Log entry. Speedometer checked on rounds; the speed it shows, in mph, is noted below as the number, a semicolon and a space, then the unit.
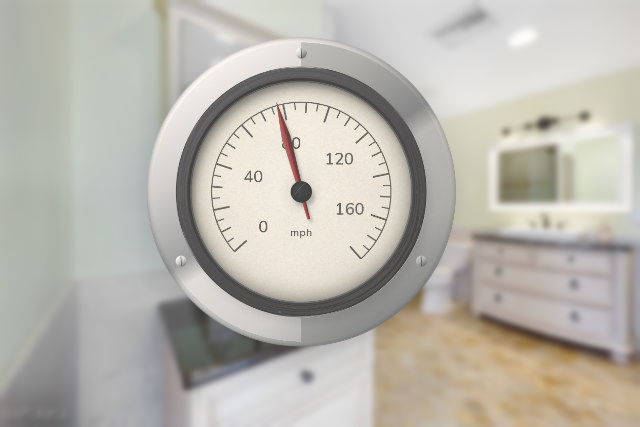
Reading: 77.5; mph
